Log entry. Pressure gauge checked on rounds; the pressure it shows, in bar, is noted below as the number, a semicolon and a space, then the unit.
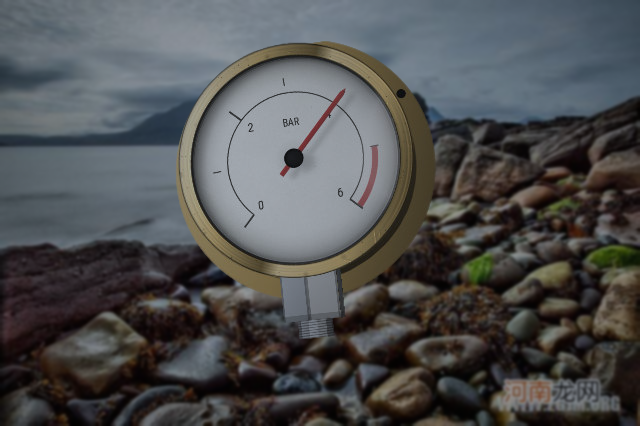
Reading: 4; bar
